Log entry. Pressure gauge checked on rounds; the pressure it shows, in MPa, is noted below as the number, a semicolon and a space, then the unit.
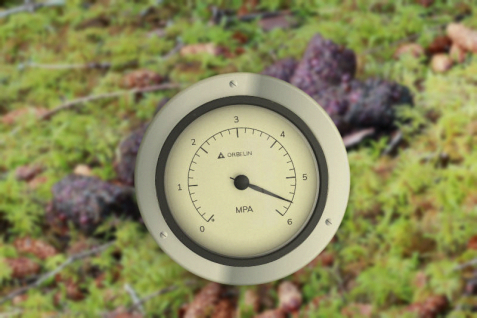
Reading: 5.6; MPa
